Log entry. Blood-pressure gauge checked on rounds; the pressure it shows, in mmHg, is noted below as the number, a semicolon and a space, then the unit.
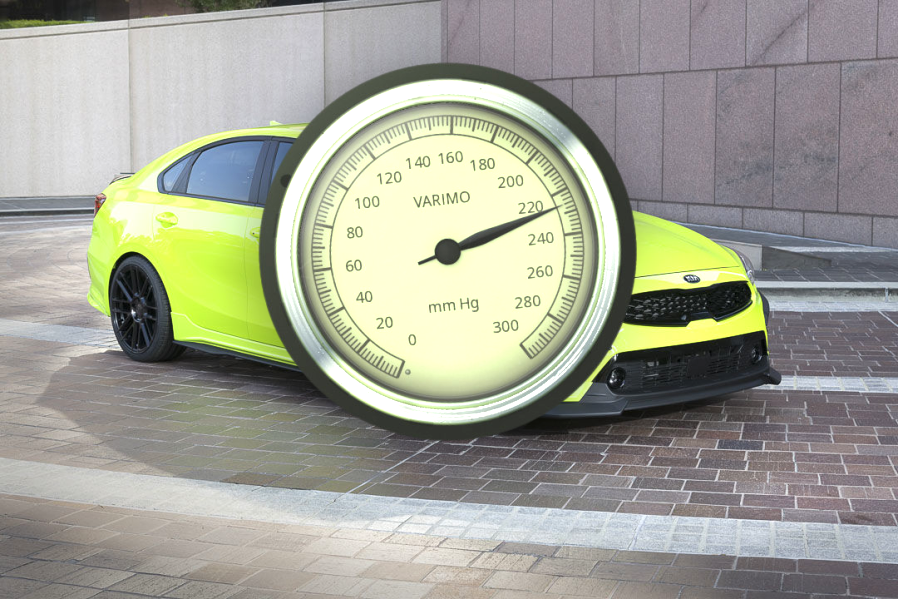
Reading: 226; mmHg
